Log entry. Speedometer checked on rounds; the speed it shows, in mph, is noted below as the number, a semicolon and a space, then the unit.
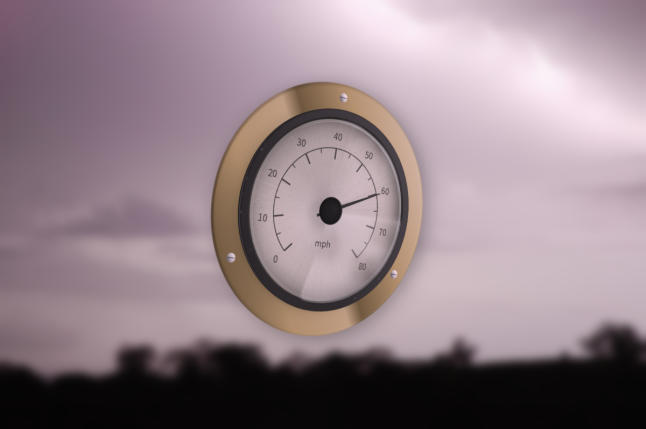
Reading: 60; mph
